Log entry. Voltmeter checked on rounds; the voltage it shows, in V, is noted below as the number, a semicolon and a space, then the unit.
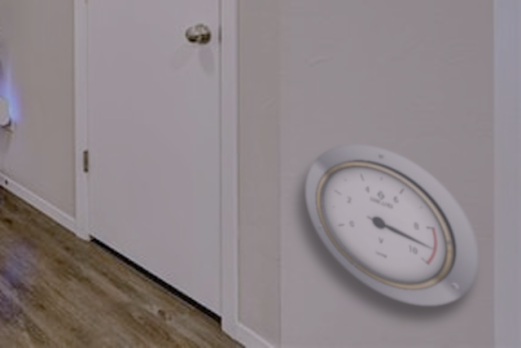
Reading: 9; V
